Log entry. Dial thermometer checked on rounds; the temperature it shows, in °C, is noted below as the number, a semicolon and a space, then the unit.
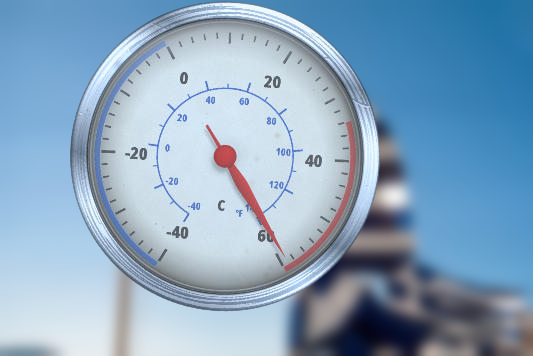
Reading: 59; °C
